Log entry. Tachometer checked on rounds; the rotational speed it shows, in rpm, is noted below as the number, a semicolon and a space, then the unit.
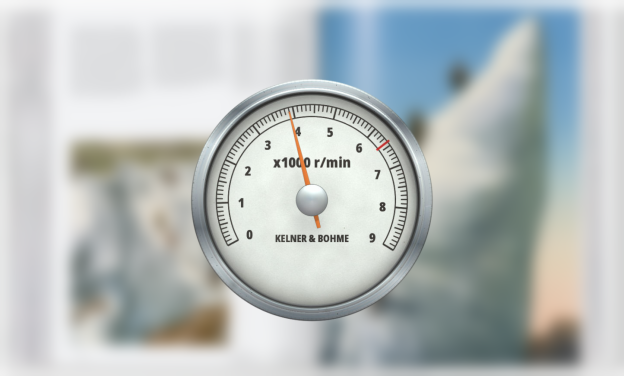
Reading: 3900; rpm
